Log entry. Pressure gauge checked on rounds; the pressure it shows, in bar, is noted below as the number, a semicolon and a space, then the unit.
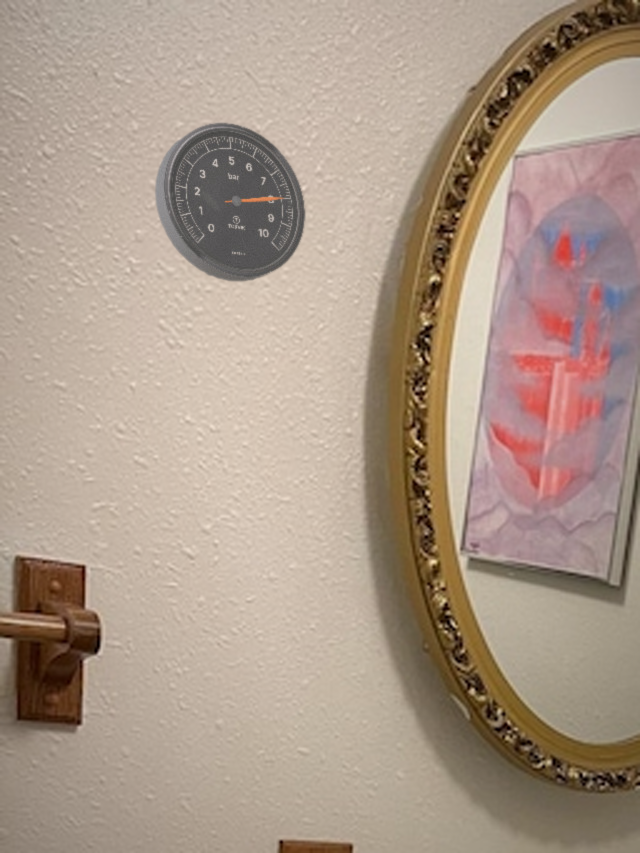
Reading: 8; bar
